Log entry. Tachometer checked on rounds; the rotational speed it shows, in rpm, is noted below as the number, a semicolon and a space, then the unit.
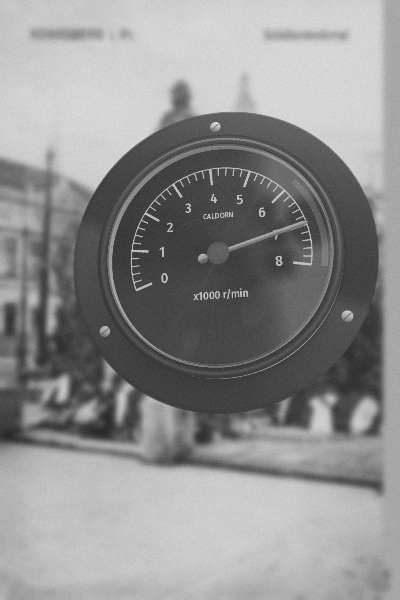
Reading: 7000; rpm
